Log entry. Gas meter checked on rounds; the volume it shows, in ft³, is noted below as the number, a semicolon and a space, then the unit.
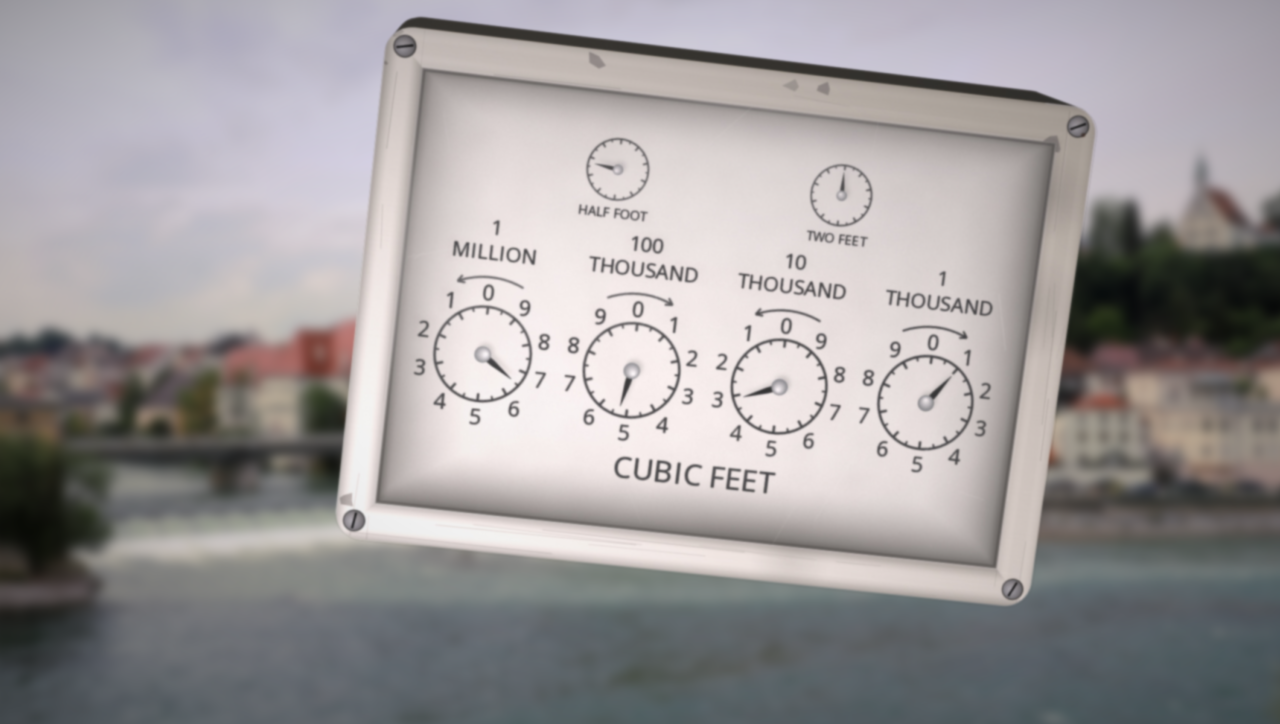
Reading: 653100; ft³
